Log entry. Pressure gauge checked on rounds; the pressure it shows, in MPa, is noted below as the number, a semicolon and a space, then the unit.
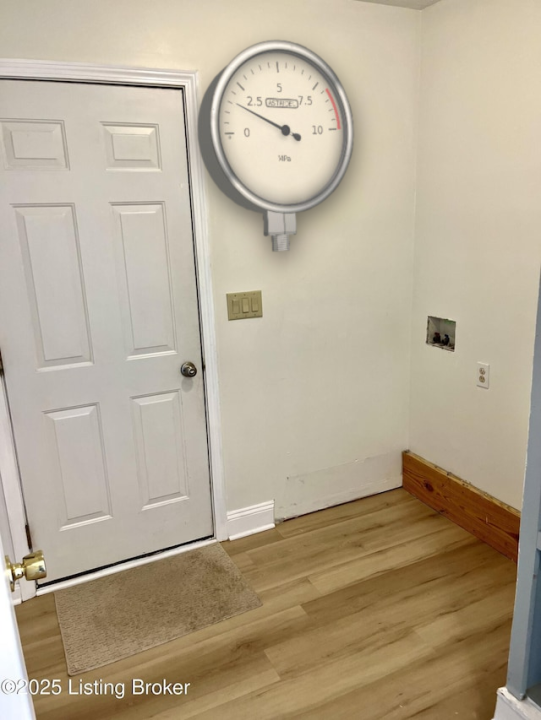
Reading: 1.5; MPa
